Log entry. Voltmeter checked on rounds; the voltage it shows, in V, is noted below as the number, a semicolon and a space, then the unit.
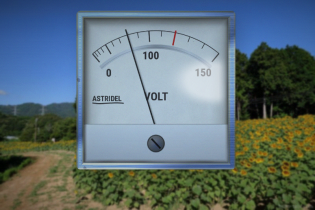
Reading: 80; V
